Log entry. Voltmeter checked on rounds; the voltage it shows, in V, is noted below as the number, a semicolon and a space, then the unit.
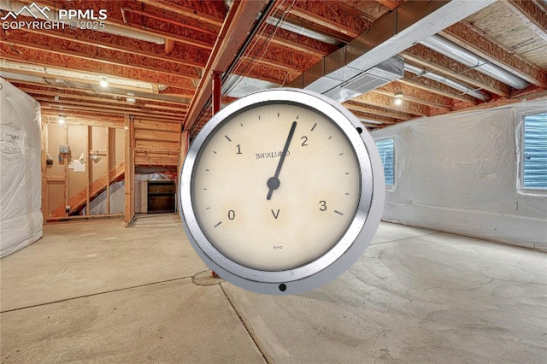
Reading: 1.8; V
